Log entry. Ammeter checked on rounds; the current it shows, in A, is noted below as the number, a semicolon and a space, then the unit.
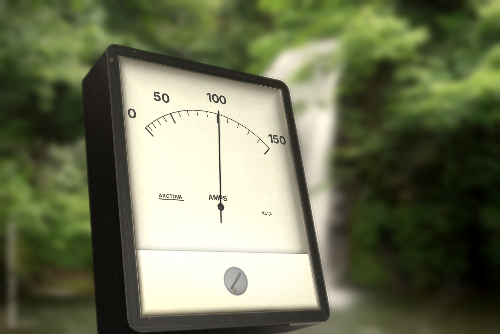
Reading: 100; A
